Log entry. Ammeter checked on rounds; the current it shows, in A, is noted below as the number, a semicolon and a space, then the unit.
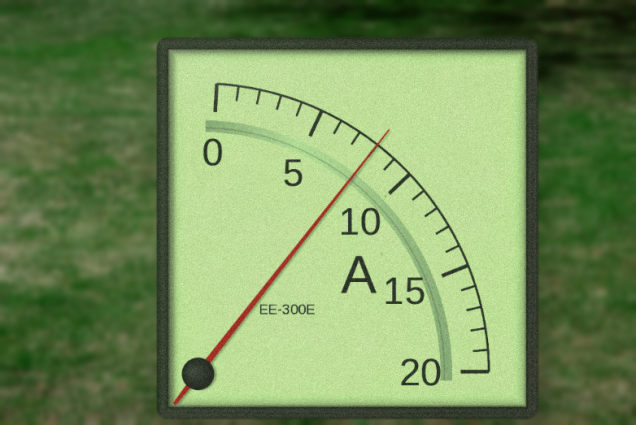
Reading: 8; A
